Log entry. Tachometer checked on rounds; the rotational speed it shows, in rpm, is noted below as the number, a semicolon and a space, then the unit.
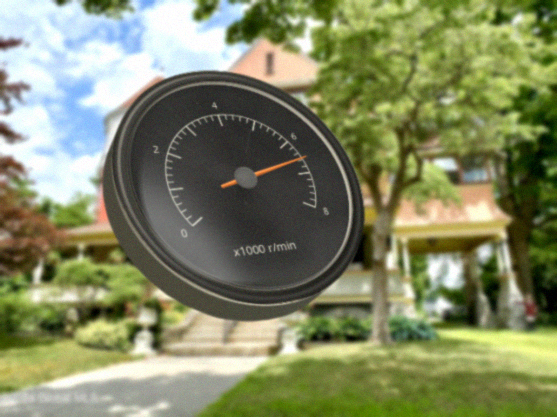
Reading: 6600; rpm
